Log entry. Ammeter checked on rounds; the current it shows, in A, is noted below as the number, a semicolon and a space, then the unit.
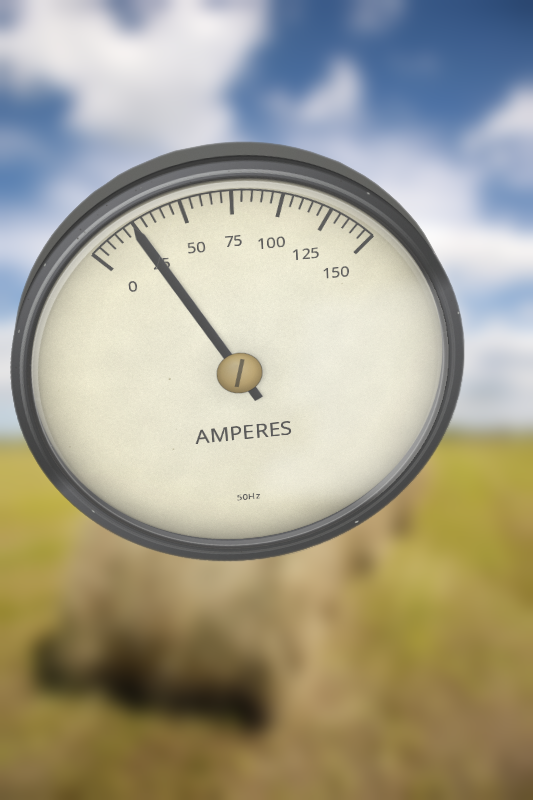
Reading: 25; A
